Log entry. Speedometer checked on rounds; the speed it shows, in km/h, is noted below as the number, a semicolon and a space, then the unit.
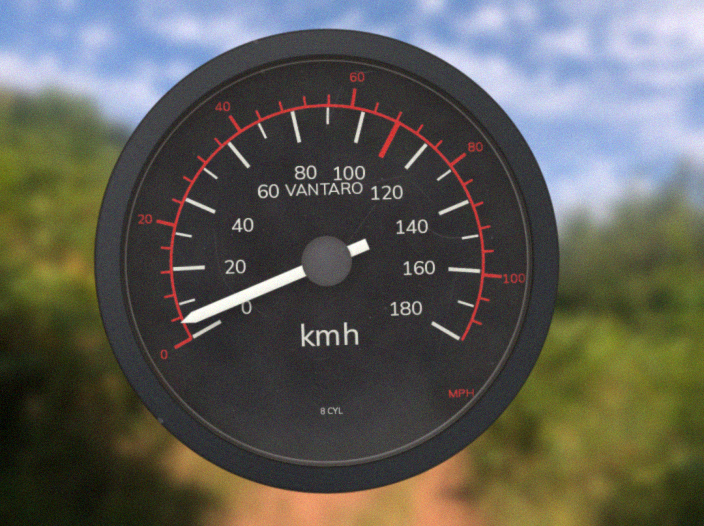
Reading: 5; km/h
